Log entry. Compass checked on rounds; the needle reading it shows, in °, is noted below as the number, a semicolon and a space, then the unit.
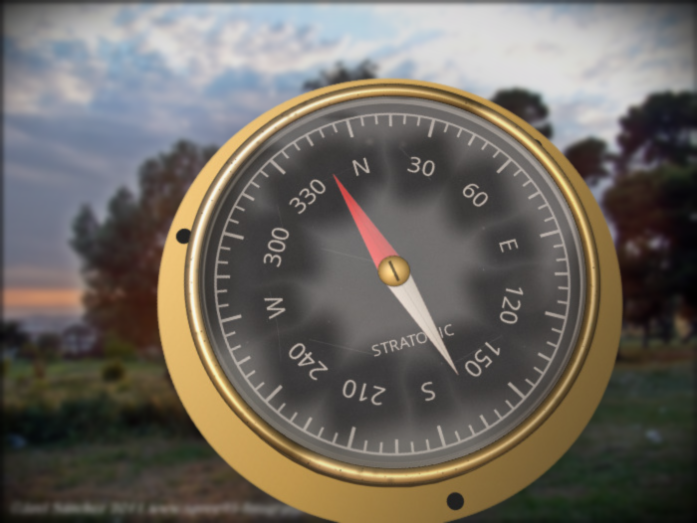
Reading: 345; °
